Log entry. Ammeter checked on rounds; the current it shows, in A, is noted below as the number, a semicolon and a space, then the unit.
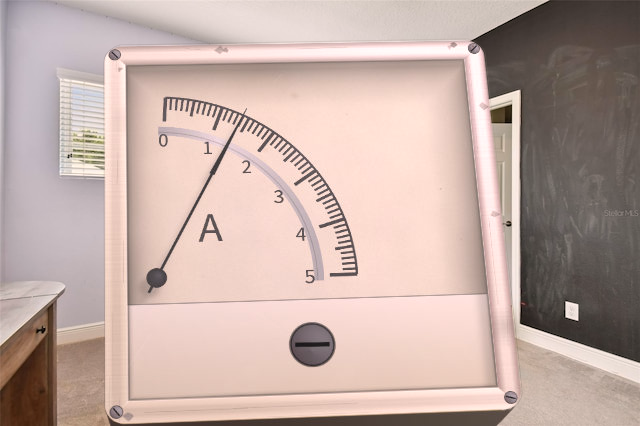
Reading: 1.4; A
